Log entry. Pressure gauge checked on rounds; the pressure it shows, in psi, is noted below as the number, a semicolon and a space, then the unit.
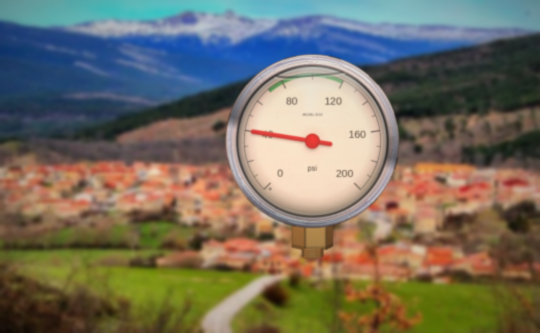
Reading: 40; psi
